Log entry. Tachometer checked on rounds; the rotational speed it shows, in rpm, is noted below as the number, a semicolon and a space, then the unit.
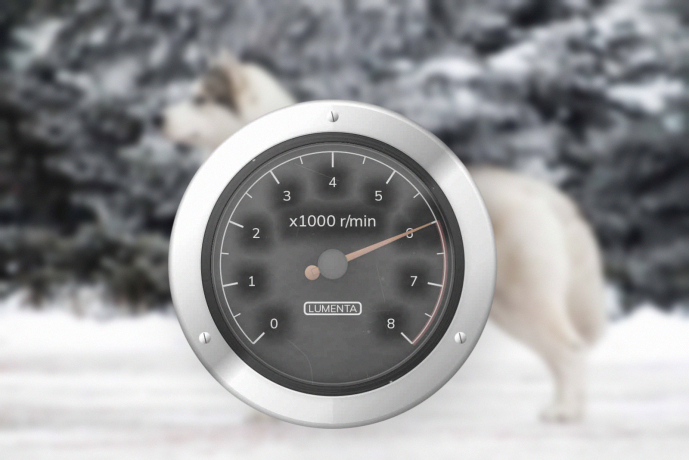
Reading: 6000; rpm
